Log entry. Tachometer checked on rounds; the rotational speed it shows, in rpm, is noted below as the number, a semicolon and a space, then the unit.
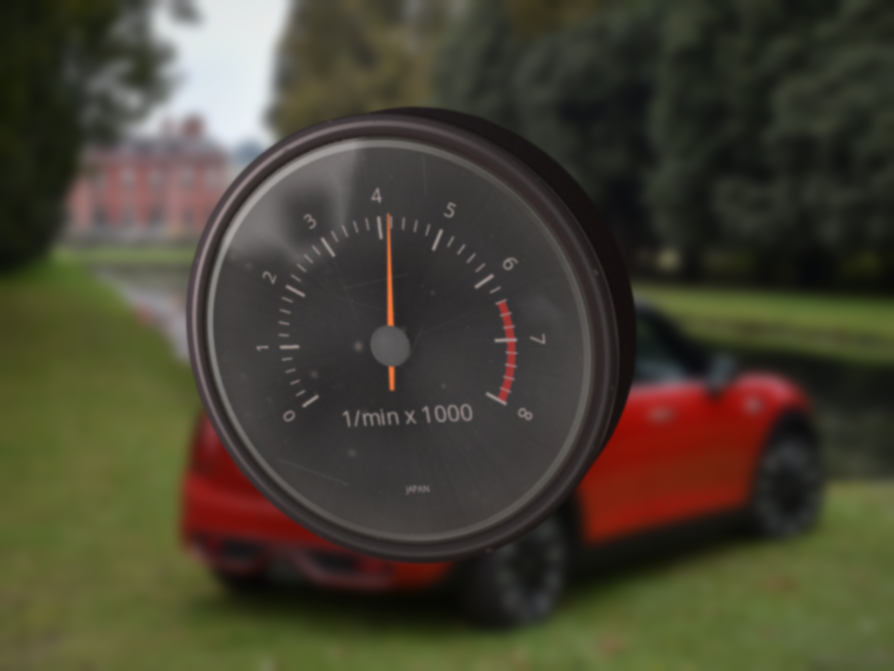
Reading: 4200; rpm
